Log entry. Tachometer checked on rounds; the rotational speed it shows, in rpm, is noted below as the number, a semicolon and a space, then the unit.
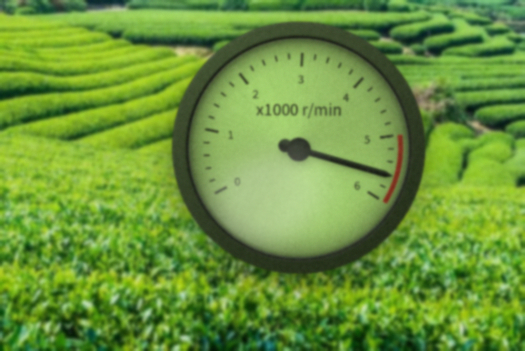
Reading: 5600; rpm
